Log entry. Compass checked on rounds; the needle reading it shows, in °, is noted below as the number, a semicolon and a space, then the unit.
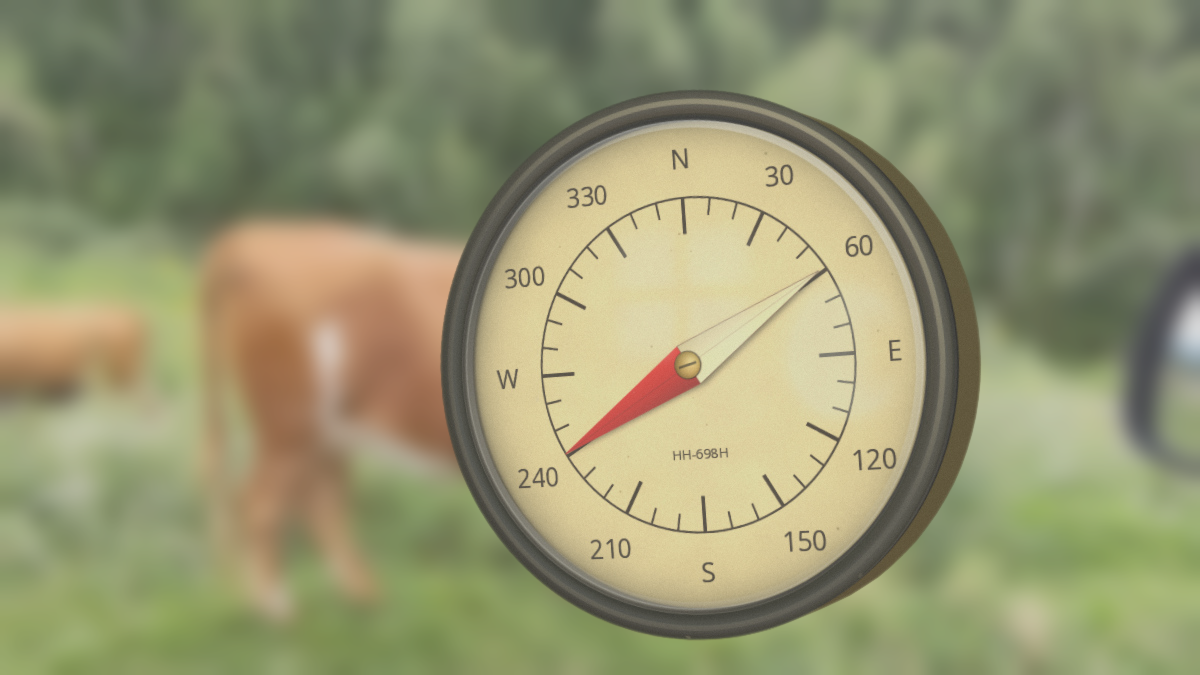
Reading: 240; °
